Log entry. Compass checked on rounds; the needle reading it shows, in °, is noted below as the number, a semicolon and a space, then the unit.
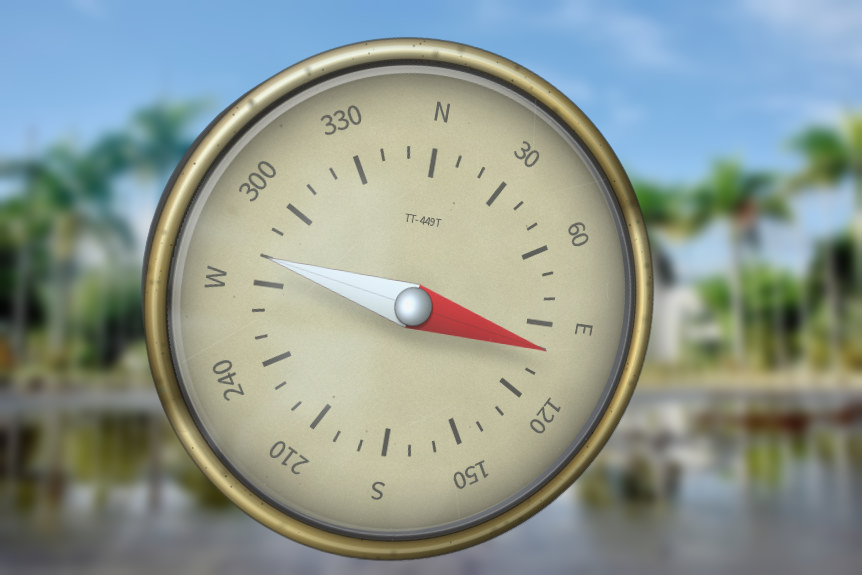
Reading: 100; °
